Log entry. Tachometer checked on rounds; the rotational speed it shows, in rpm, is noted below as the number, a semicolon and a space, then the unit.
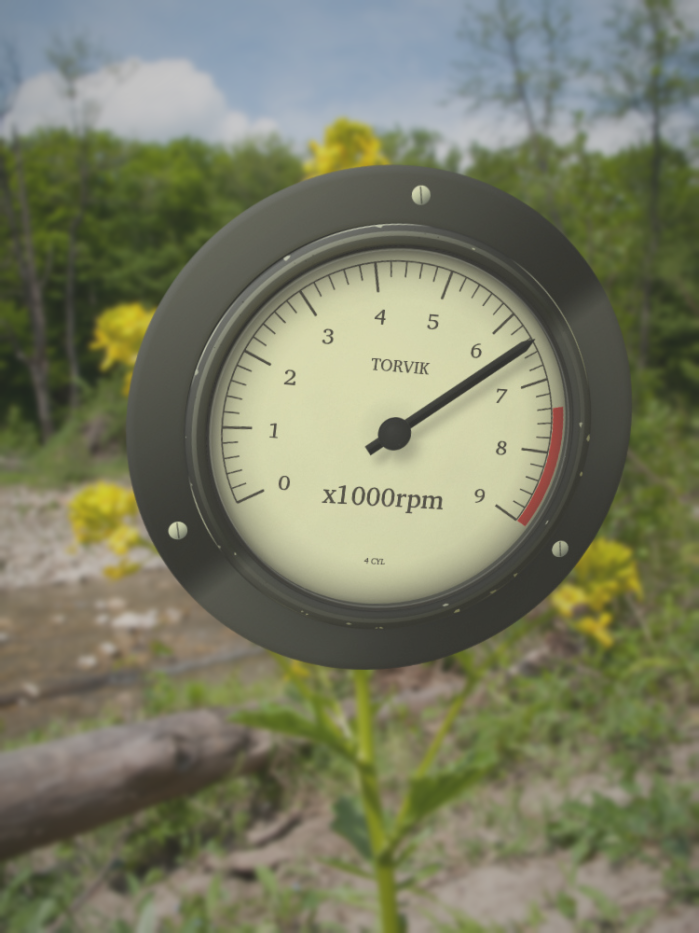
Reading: 6400; rpm
